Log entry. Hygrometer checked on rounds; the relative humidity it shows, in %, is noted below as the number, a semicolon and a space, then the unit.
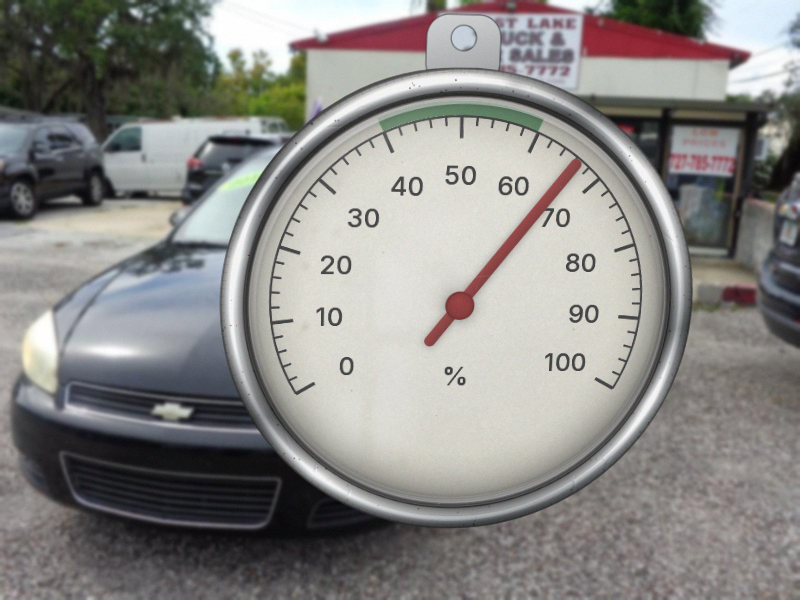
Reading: 66; %
